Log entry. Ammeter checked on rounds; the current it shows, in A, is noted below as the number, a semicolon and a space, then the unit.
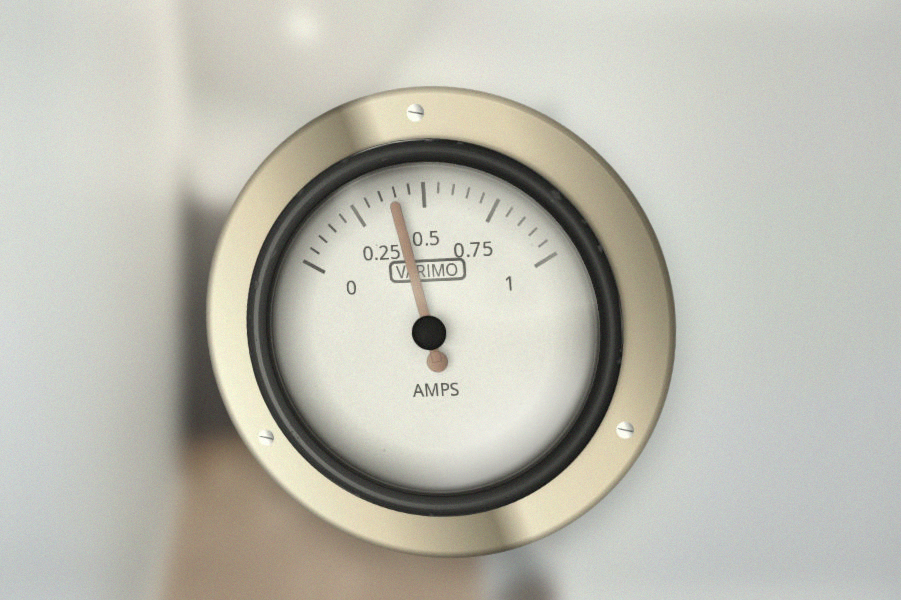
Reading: 0.4; A
